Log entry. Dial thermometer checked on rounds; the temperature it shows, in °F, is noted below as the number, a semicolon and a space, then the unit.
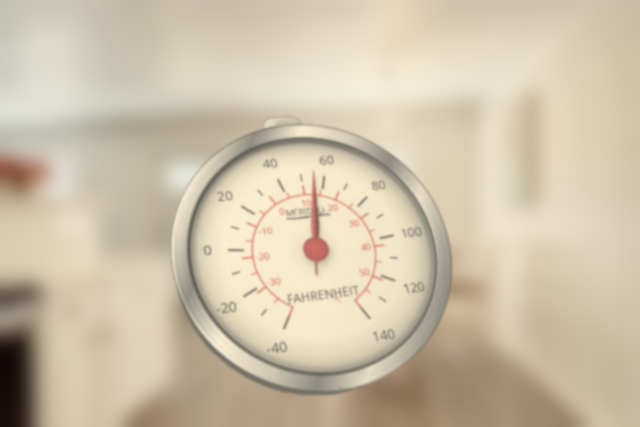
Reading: 55; °F
